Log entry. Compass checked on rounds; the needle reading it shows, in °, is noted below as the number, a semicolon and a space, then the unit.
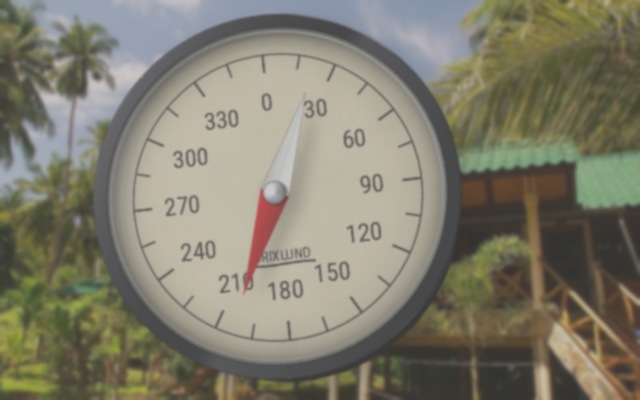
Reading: 202.5; °
